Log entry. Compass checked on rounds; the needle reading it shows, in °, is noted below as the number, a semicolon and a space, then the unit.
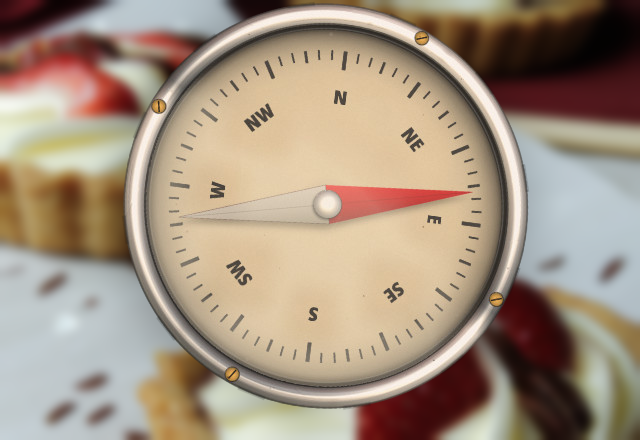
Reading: 77.5; °
